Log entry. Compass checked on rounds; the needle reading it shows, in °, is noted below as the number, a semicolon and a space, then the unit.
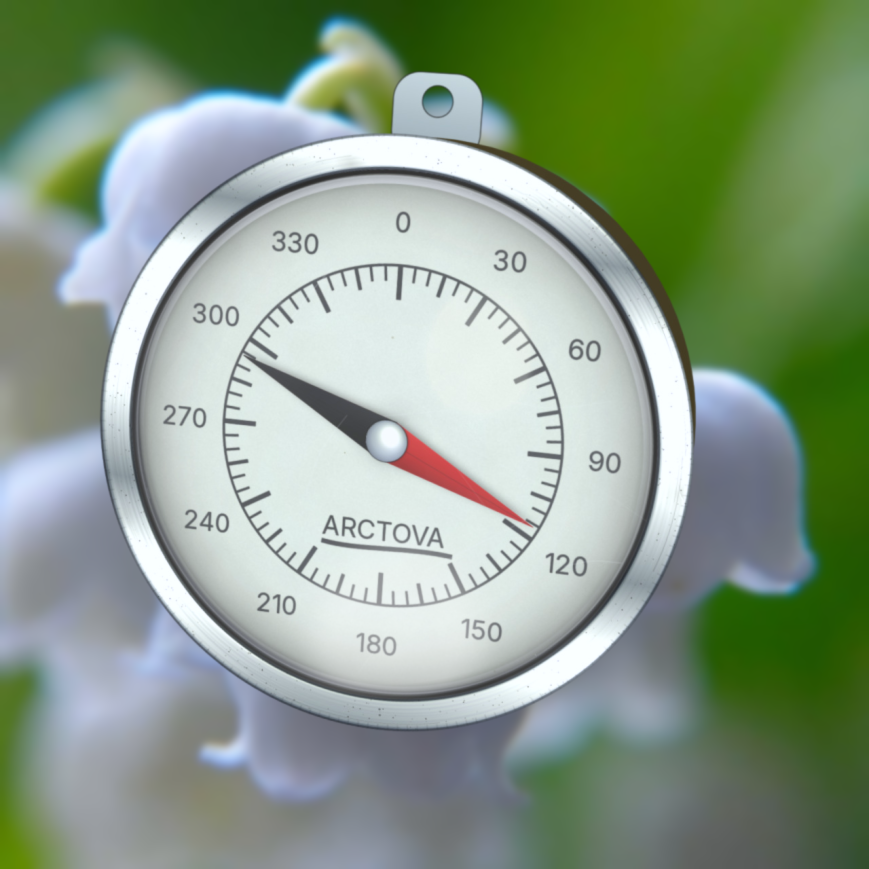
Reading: 115; °
